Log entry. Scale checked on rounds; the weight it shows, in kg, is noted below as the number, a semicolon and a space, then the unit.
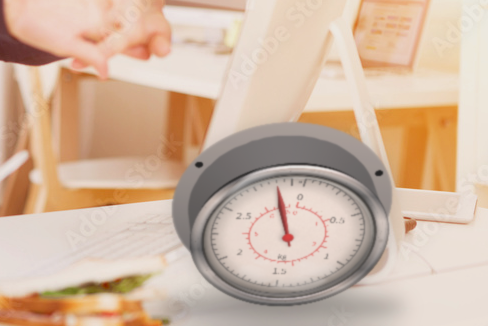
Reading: 2.9; kg
